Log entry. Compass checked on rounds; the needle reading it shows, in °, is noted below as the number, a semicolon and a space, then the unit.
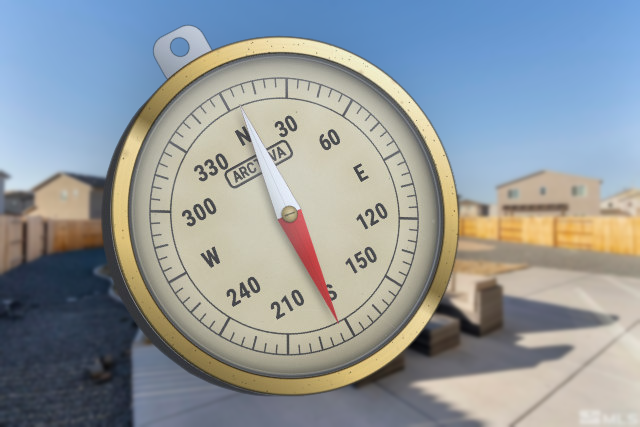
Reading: 185; °
